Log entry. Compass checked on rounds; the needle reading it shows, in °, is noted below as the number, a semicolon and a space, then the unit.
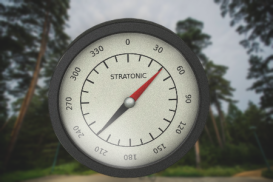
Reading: 45; °
